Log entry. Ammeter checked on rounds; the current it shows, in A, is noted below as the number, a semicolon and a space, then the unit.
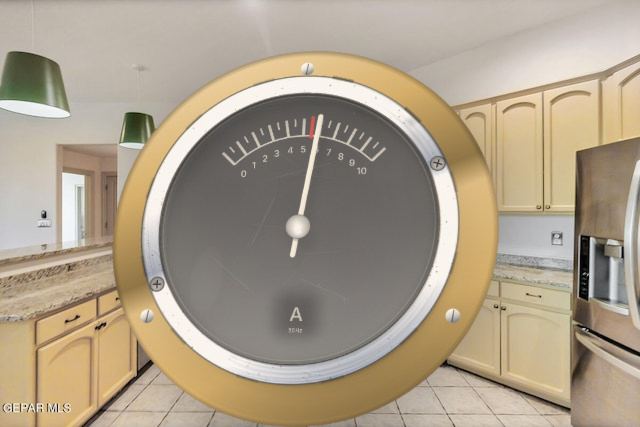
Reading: 6; A
